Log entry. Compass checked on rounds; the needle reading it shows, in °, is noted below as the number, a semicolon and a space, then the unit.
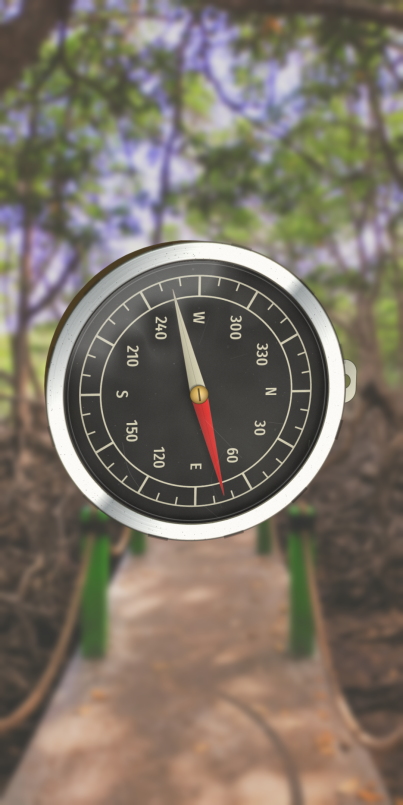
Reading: 75; °
